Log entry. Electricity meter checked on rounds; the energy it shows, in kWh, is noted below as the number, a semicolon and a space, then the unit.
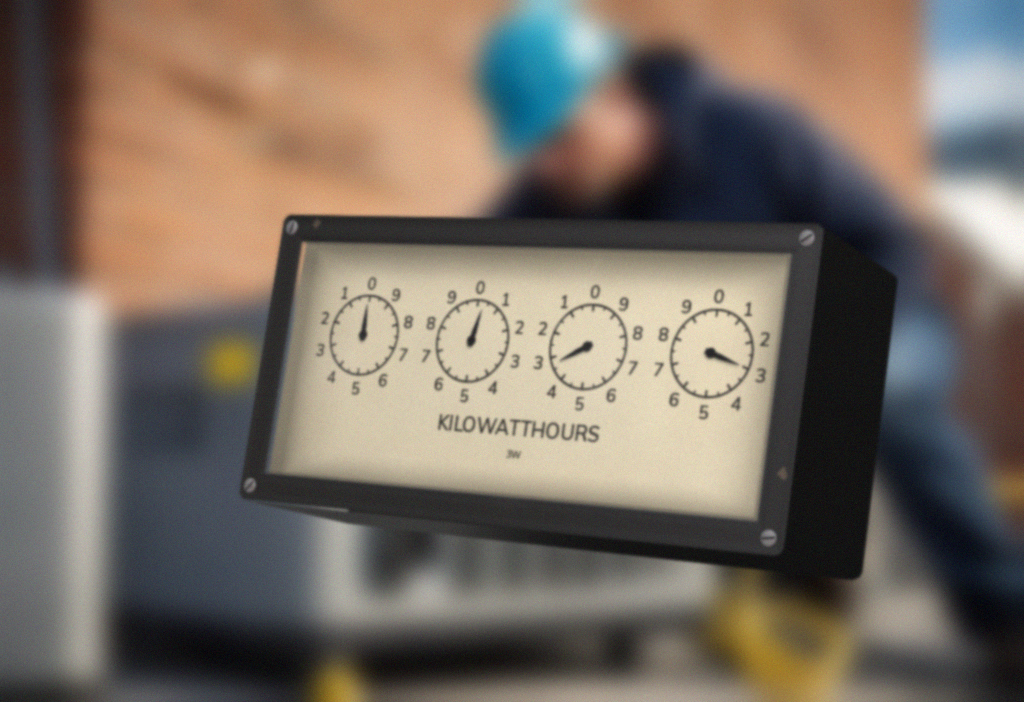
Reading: 33; kWh
